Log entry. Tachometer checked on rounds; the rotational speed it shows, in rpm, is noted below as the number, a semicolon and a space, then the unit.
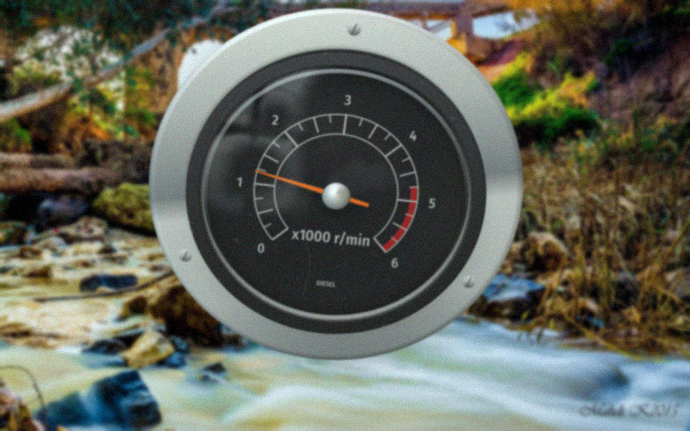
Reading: 1250; rpm
